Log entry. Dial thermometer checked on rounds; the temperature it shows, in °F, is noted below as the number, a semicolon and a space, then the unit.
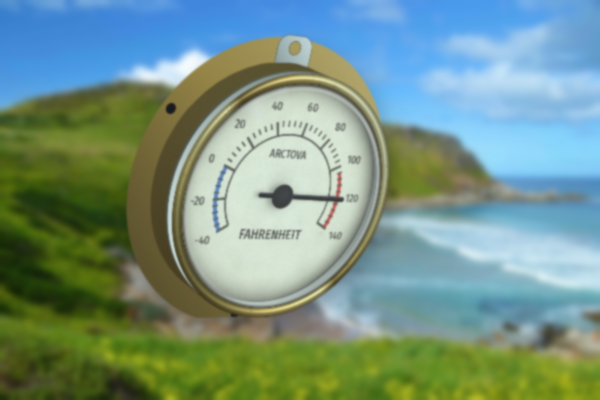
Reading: 120; °F
